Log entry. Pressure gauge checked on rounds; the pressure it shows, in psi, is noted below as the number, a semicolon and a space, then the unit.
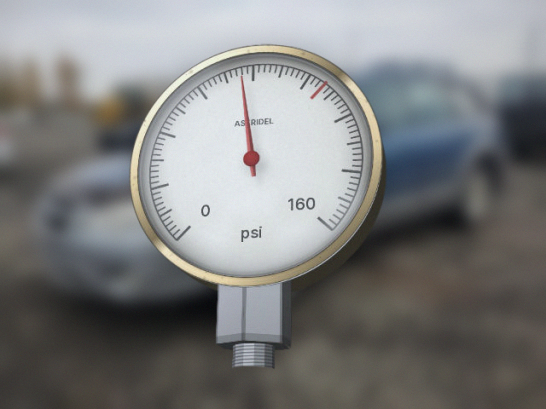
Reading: 76; psi
